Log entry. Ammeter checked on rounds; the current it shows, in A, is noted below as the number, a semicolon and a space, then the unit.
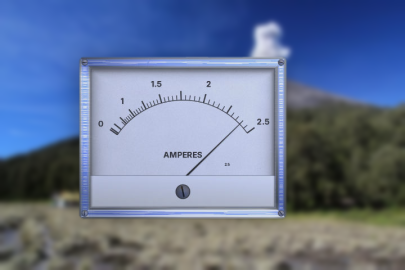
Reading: 2.4; A
